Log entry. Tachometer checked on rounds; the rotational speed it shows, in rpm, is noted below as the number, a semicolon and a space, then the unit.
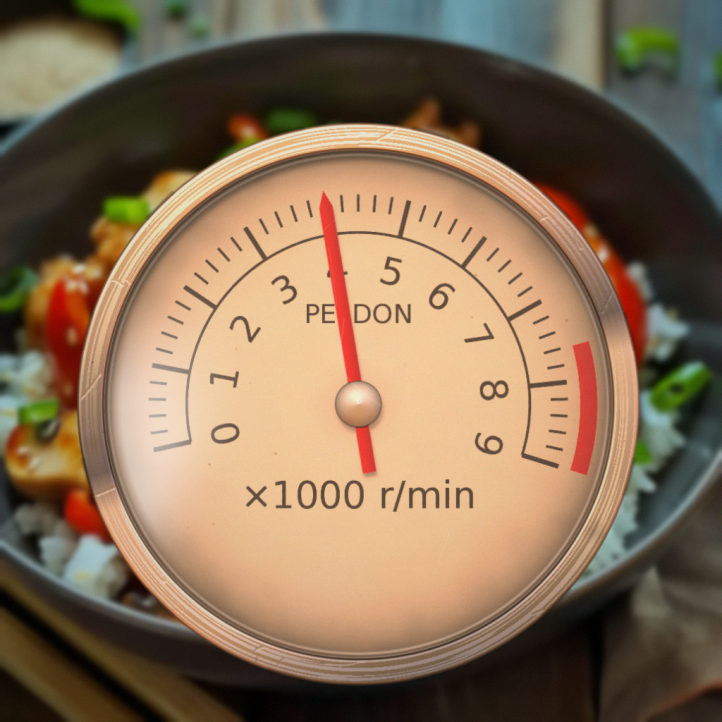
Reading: 4000; rpm
